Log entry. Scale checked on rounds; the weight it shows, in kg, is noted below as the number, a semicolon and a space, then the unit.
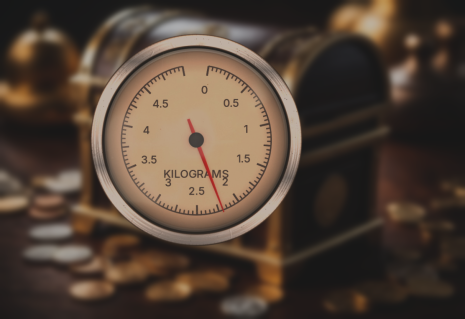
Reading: 2.2; kg
